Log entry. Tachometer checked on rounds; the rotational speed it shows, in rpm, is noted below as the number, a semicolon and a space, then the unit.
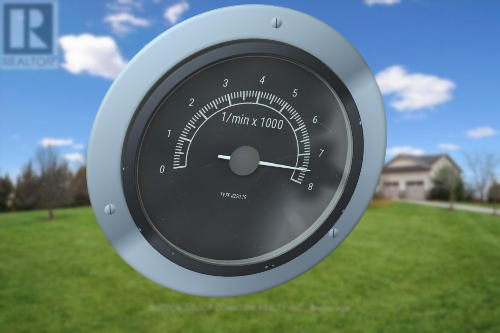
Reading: 7500; rpm
